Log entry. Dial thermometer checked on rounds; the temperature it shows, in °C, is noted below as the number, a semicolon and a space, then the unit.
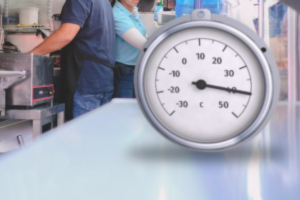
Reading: 40; °C
